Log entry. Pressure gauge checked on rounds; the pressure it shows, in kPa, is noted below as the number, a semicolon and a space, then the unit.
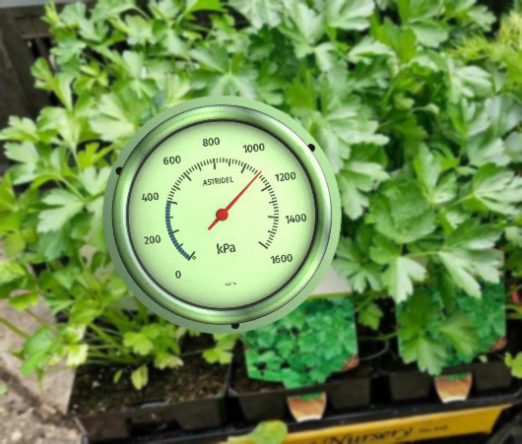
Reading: 1100; kPa
